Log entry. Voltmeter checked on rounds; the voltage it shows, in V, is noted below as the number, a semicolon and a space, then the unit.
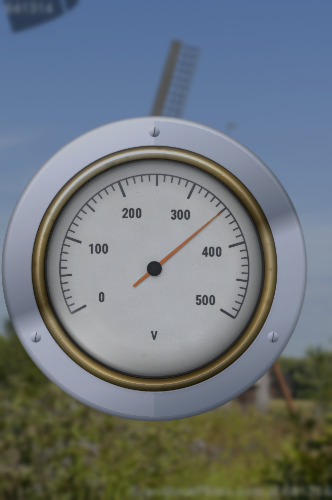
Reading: 350; V
